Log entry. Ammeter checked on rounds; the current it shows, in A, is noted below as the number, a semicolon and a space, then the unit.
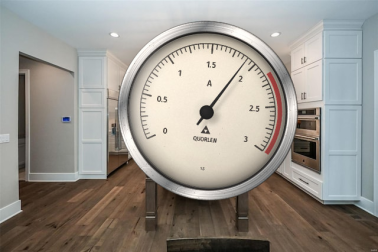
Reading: 1.9; A
